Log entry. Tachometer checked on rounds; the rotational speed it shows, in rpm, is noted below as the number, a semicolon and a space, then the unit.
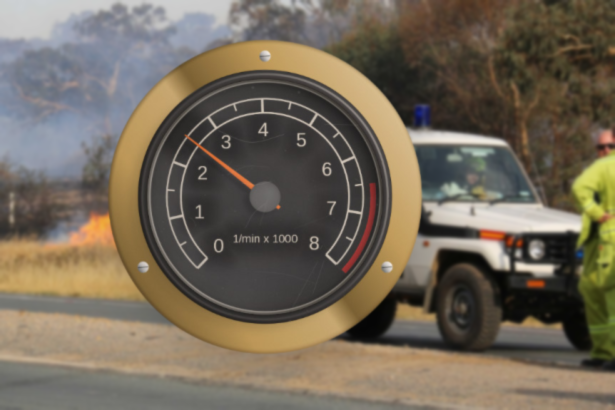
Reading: 2500; rpm
